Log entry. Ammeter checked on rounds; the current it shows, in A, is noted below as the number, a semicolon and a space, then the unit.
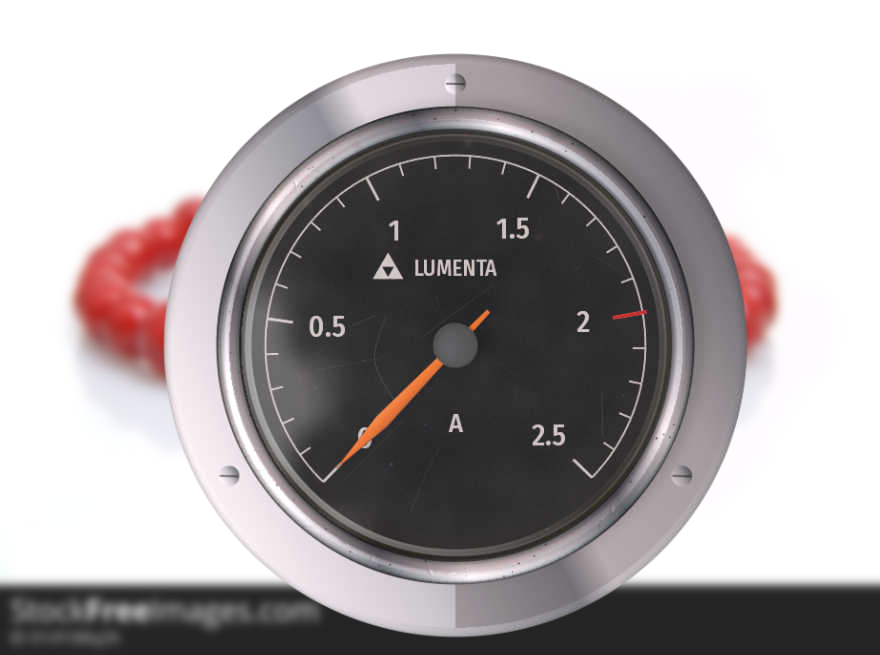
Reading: 0; A
